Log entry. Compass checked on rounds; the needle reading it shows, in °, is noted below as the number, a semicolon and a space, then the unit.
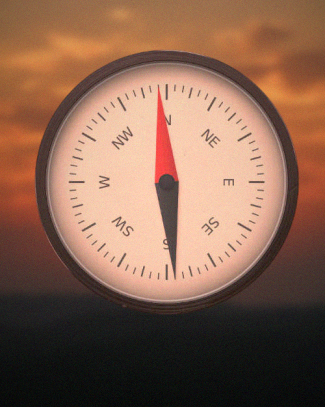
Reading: 355; °
